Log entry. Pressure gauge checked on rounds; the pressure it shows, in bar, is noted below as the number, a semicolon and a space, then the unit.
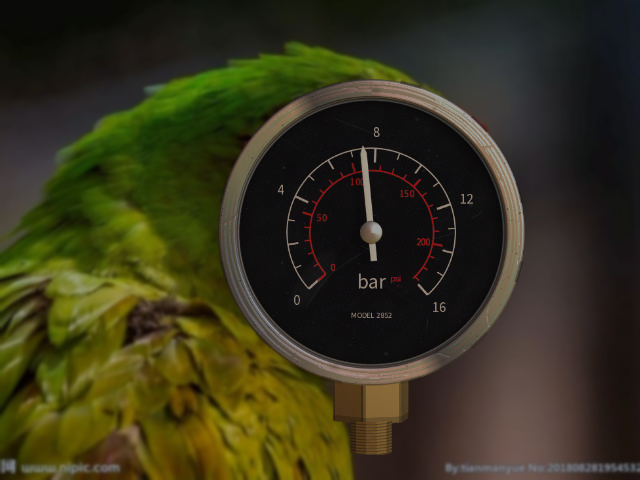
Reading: 7.5; bar
